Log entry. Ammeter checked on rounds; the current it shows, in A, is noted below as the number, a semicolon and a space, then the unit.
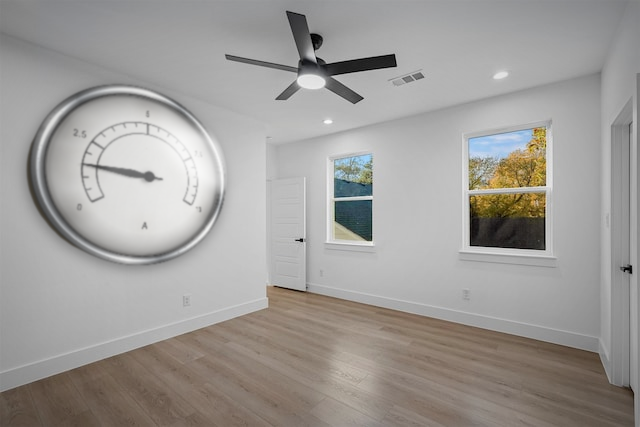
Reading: 1.5; A
